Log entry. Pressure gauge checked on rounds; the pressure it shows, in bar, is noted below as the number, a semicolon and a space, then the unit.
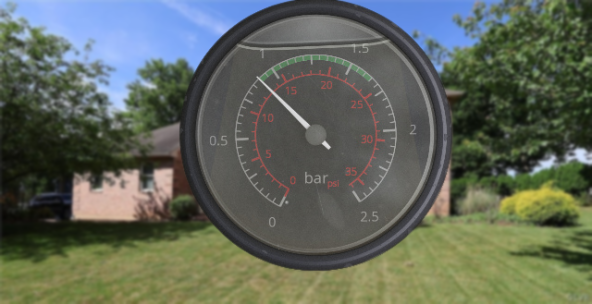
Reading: 0.9; bar
